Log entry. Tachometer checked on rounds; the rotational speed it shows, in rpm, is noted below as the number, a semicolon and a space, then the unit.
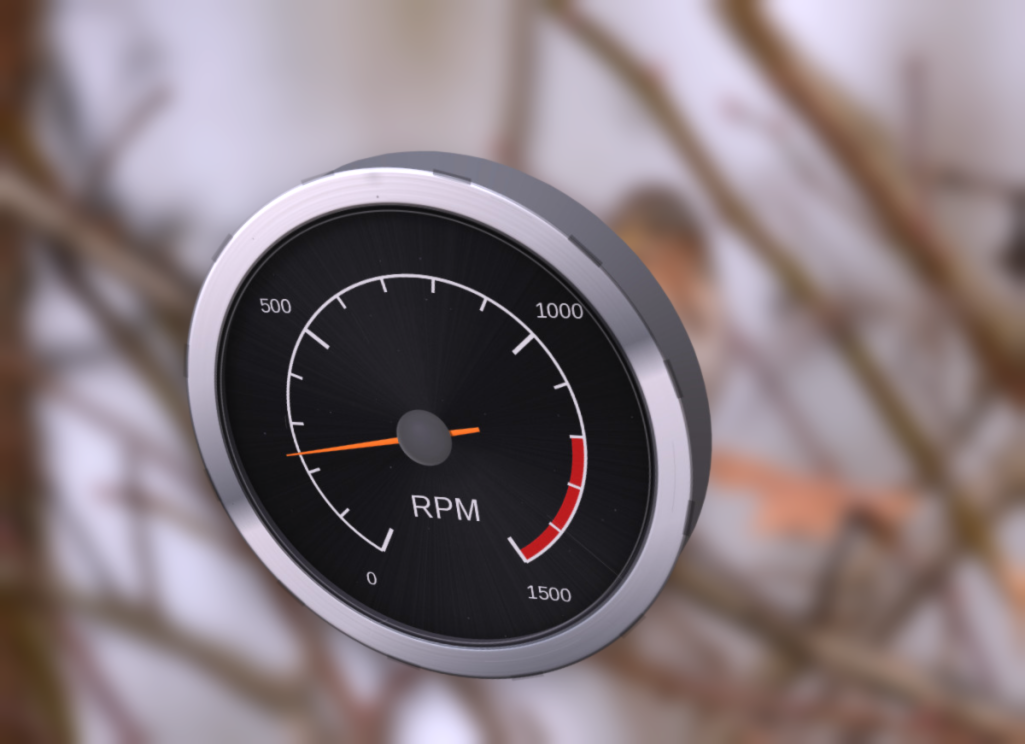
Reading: 250; rpm
